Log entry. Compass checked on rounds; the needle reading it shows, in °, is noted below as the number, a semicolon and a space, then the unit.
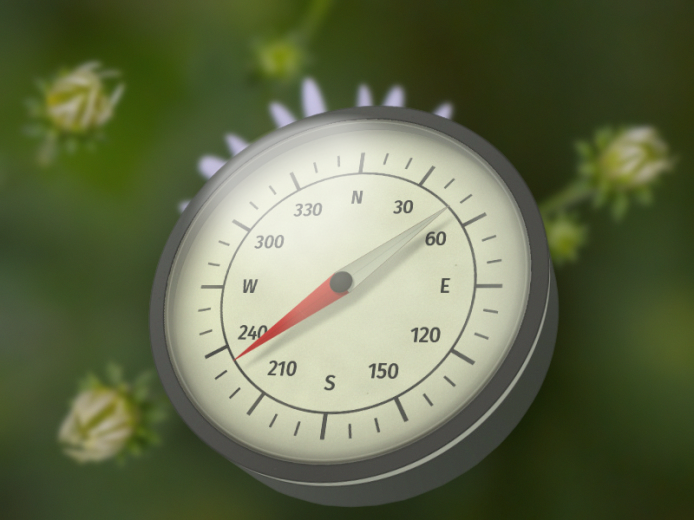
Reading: 230; °
